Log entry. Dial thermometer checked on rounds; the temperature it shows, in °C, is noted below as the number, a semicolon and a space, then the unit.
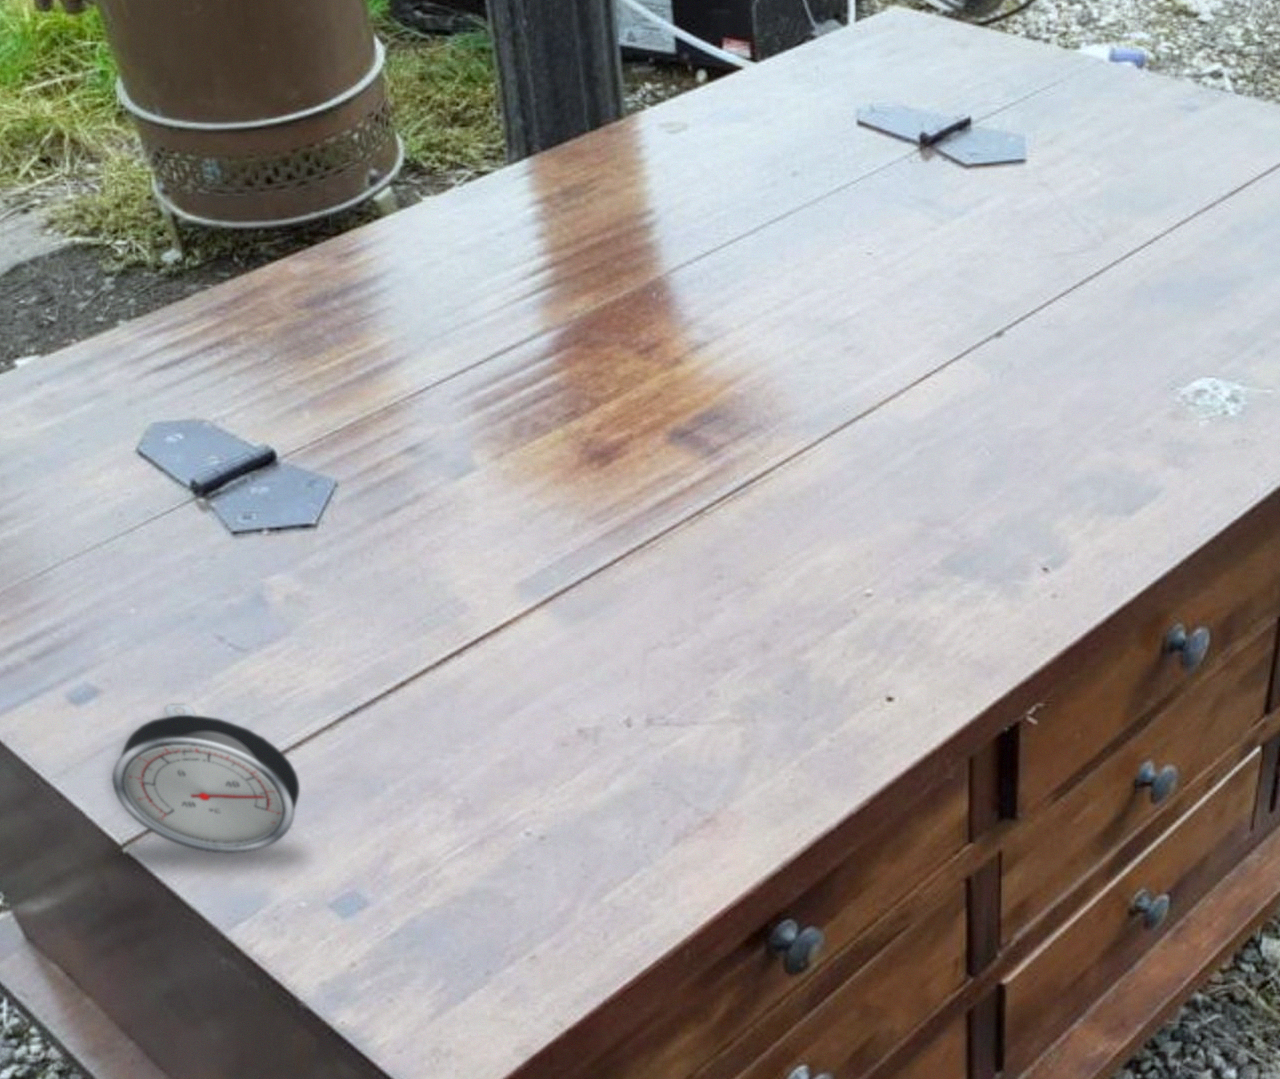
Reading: 50; °C
